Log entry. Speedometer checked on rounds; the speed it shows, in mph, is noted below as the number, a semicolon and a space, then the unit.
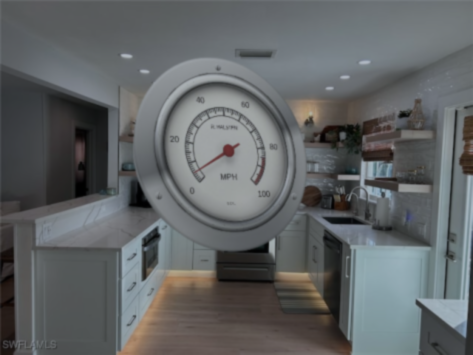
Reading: 5; mph
